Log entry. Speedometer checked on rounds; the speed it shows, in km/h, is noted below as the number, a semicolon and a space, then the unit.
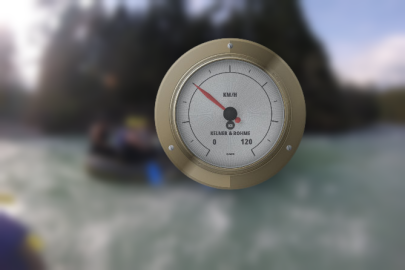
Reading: 40; km/h
